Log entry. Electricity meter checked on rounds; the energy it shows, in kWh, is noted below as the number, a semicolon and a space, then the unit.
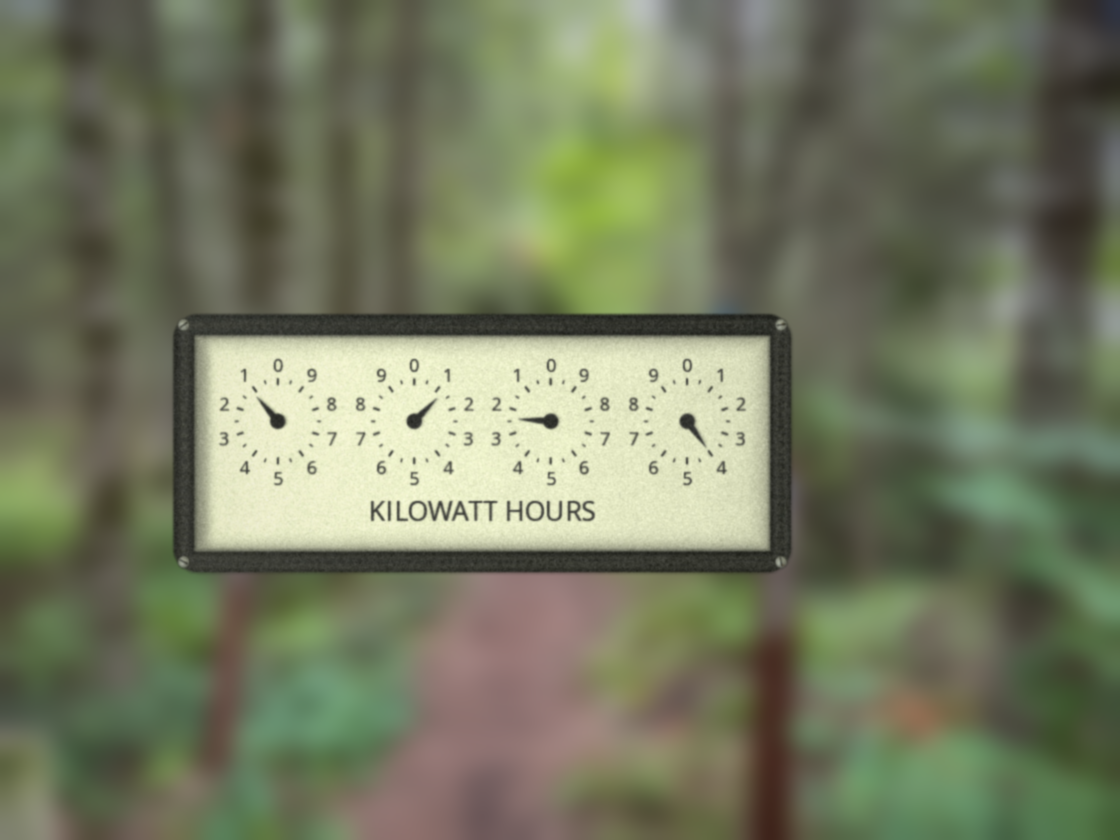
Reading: 1124; kWh
